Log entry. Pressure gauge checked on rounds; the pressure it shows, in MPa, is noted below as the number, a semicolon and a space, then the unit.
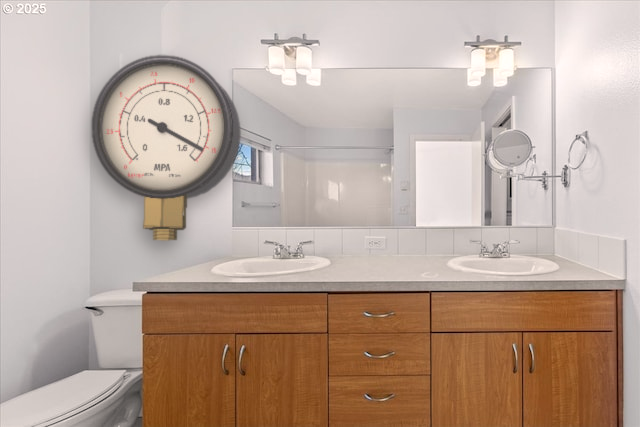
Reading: 1.5; MPa
